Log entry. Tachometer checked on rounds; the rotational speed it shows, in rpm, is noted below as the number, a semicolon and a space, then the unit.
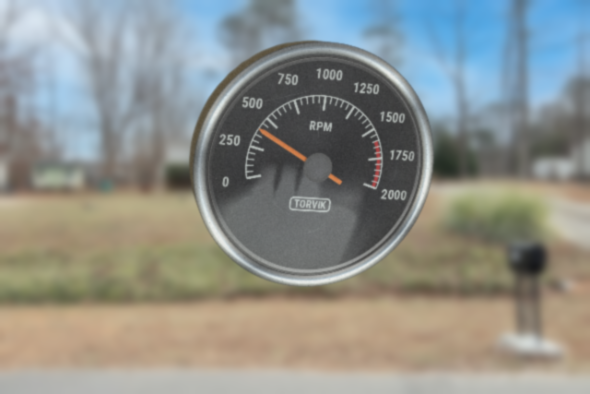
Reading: 400; rpm
